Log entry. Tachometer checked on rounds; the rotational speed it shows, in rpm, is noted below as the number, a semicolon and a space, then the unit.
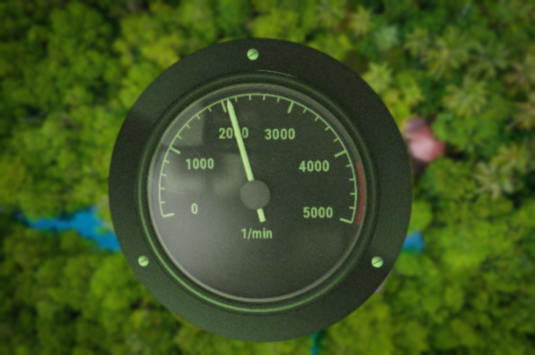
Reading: 2100; rpm
